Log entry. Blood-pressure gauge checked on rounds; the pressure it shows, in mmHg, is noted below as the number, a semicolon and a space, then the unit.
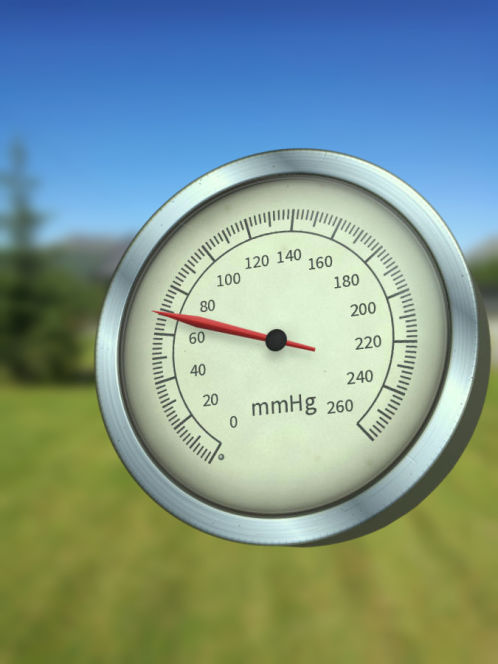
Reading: 68; mmHg
